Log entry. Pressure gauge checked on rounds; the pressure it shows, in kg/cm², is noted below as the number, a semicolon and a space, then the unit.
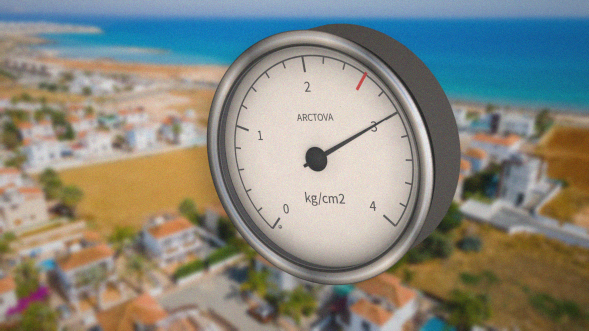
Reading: 3; kg/cm²
